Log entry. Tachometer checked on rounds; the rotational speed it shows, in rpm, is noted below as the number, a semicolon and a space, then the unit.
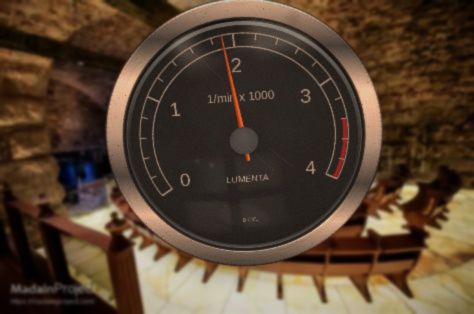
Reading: 1900; rpm
